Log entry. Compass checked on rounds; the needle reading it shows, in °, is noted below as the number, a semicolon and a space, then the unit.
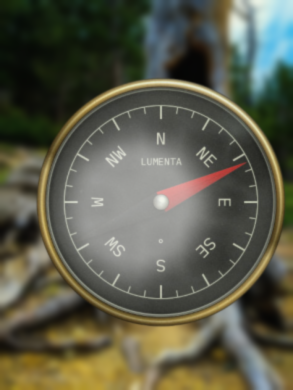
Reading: 65; °
